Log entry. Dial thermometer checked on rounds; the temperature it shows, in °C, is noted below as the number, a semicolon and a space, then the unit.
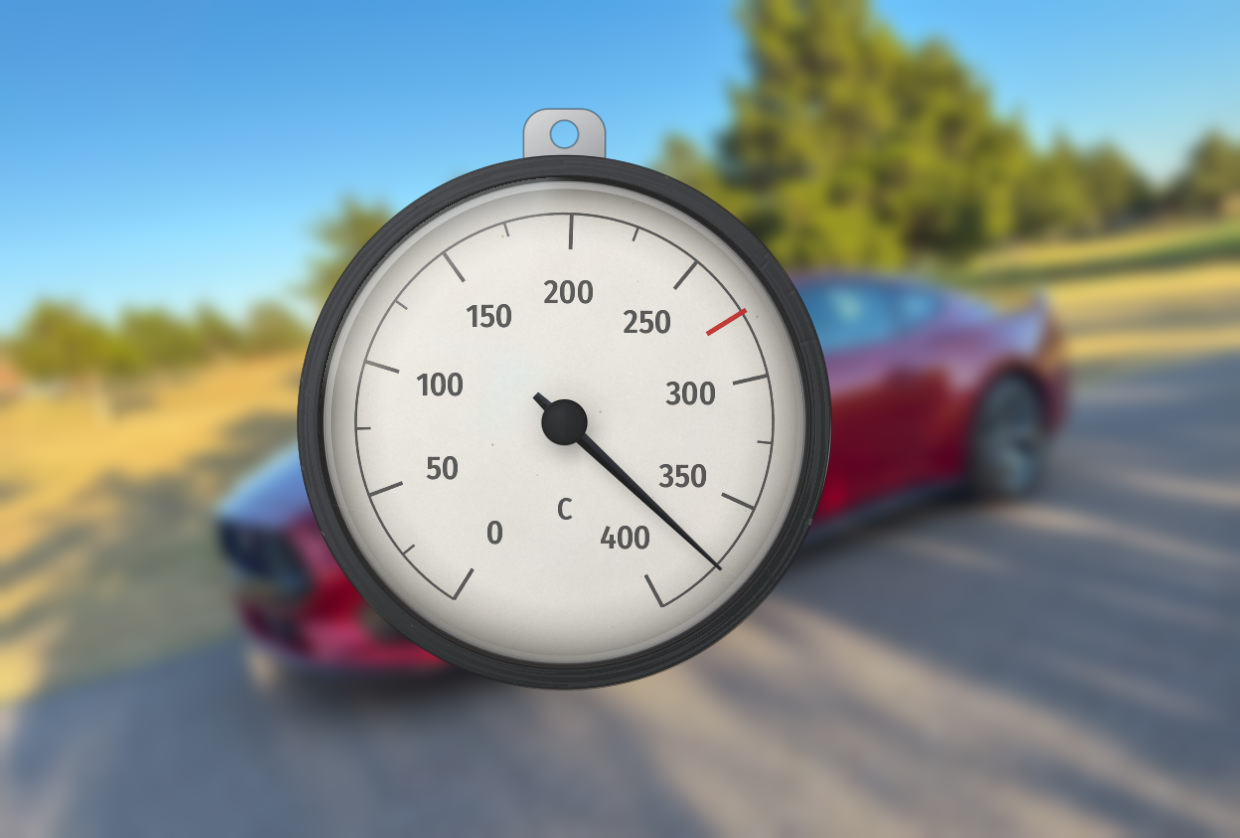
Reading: 375; °C
